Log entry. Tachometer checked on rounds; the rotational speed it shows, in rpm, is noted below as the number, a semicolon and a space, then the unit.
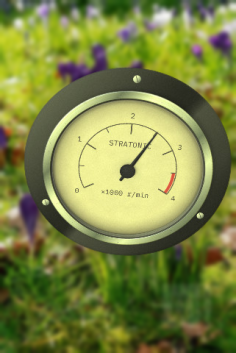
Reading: 2500; rpm
